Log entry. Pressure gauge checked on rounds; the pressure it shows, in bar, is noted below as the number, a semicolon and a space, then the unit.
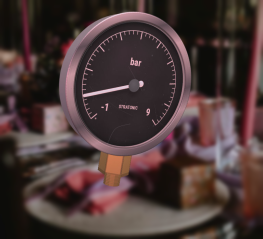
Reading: 0; bar
